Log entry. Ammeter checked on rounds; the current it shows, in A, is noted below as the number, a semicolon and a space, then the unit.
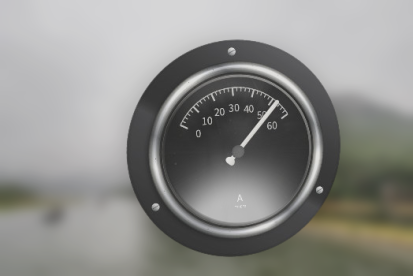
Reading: 52; A
